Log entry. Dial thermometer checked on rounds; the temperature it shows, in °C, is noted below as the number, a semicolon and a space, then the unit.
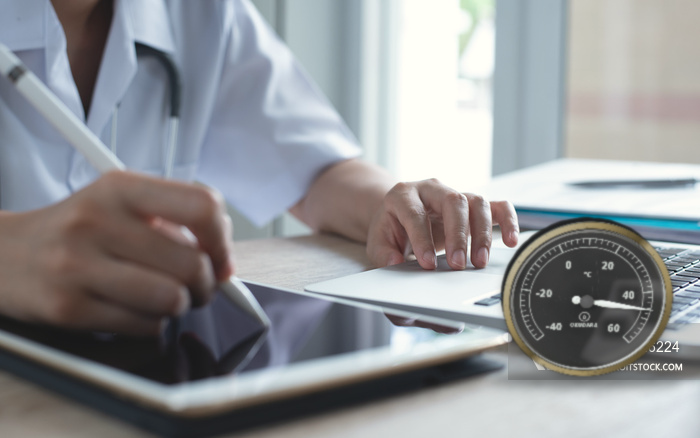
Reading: 46; °C
